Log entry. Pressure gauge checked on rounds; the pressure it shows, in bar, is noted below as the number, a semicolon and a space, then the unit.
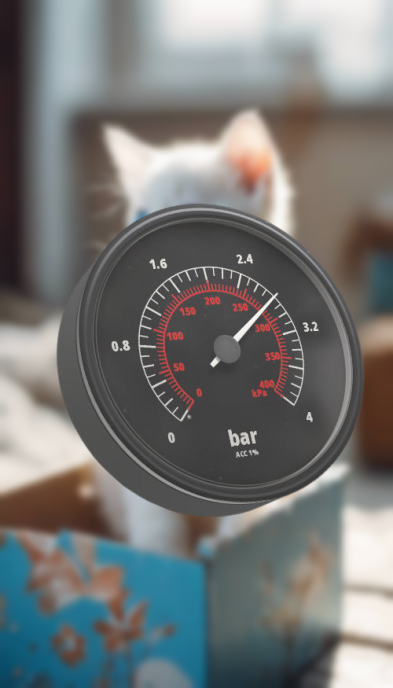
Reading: 2.8; bar
